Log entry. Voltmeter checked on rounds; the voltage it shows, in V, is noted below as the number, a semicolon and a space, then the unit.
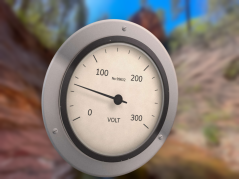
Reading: 50; V
